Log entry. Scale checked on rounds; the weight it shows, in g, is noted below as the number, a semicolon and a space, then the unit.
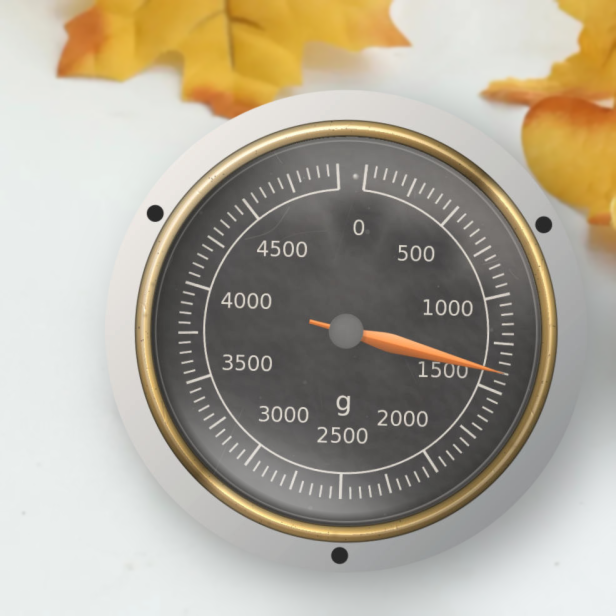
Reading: 1400; g
